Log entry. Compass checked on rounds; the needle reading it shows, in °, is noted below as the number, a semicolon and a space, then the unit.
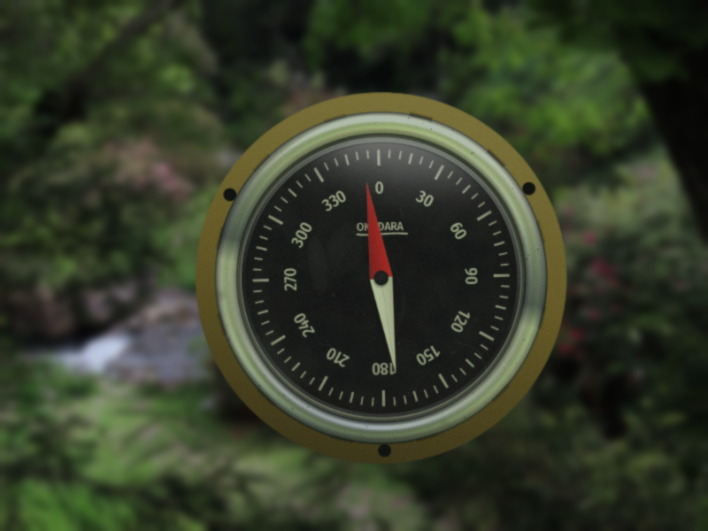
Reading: 352.5; °
